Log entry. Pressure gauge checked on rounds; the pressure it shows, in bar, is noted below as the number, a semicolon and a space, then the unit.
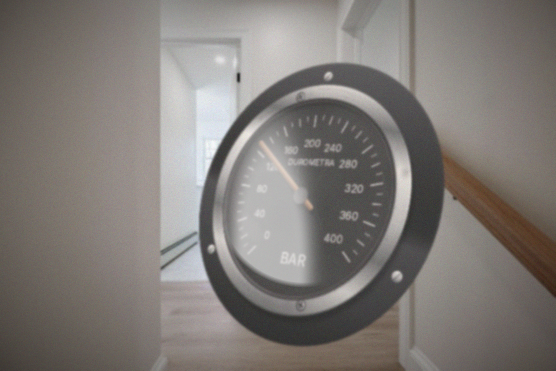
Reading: 130; bar
